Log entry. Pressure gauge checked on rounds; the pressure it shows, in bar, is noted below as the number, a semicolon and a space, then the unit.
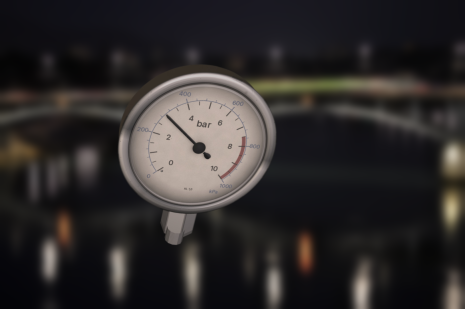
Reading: 3; bar
